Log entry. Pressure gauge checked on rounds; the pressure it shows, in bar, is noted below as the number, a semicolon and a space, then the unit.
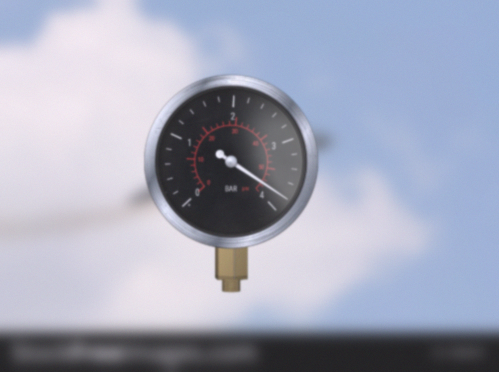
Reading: 3.8; bar
